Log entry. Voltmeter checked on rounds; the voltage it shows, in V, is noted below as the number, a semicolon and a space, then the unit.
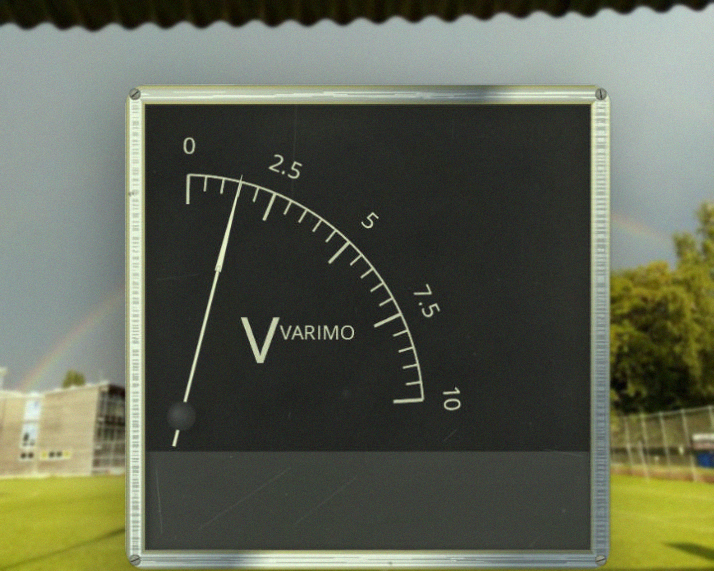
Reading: 1.5; V
